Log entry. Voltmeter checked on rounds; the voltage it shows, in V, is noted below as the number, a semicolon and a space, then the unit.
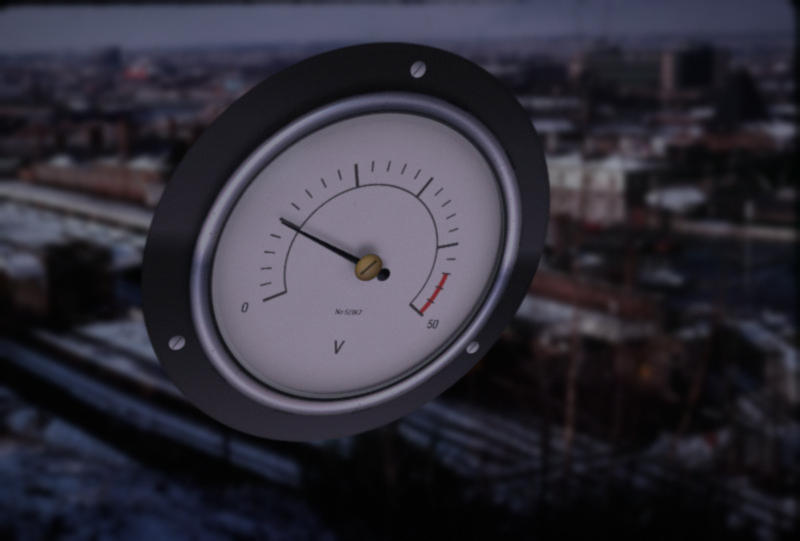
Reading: 10; V
